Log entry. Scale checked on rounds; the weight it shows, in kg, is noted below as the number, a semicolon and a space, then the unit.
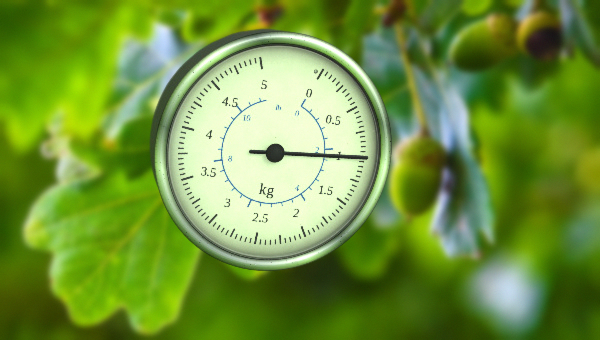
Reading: 1; kg
